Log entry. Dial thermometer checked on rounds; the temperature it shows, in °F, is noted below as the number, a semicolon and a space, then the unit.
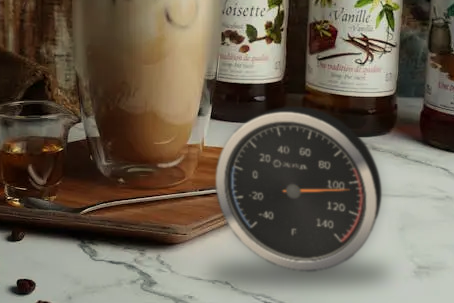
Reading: 104; °F
